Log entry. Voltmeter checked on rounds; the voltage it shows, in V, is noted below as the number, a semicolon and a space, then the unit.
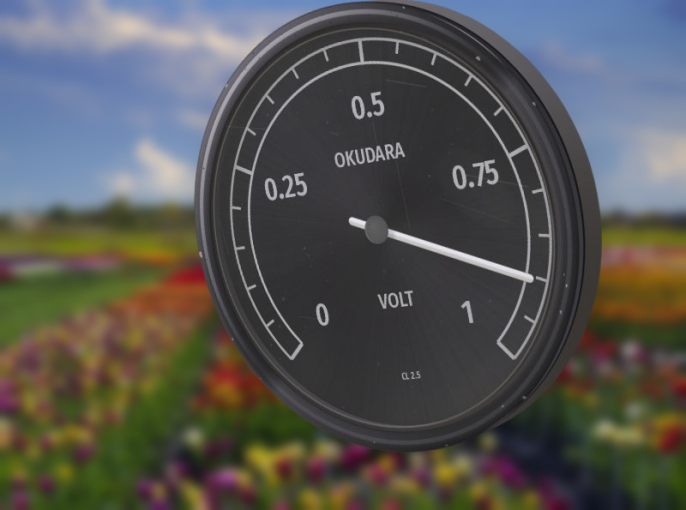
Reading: 0.9; V
